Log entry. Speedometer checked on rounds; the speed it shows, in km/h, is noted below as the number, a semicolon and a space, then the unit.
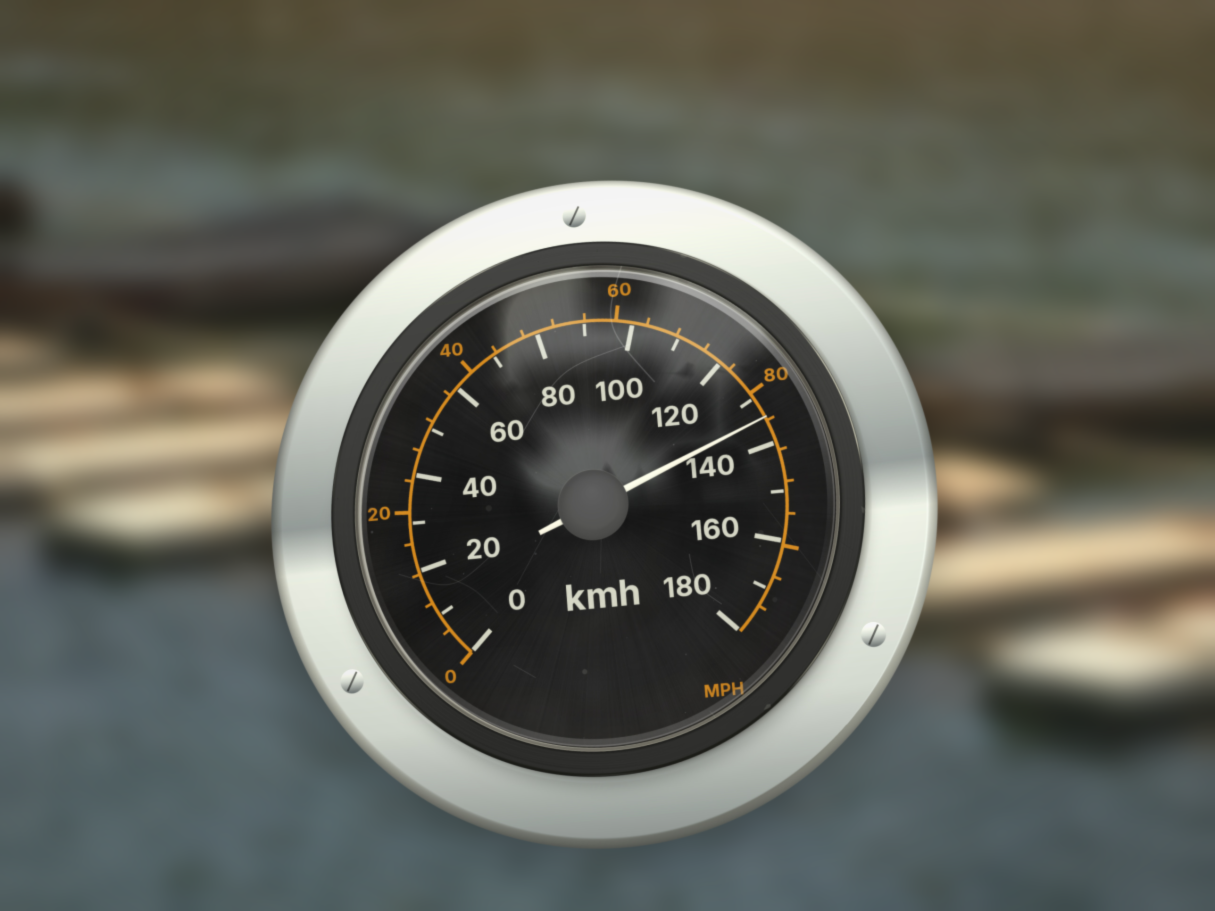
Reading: 135; km/h
